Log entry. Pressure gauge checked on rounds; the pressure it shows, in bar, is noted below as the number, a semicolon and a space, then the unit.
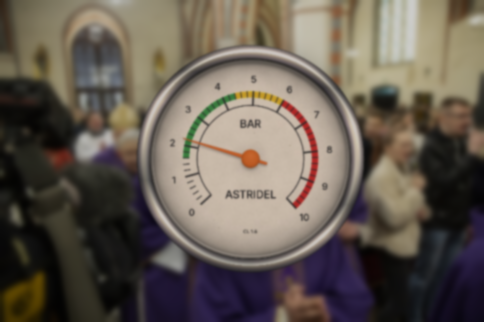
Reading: 2.2; bar
